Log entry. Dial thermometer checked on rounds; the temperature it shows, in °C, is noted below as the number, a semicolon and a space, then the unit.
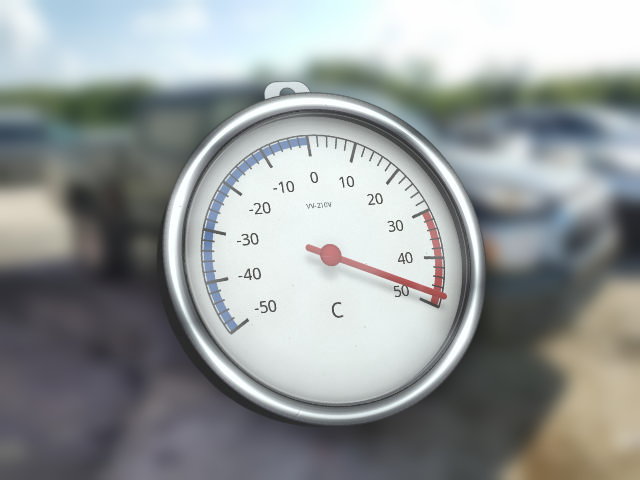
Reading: 48; °C
